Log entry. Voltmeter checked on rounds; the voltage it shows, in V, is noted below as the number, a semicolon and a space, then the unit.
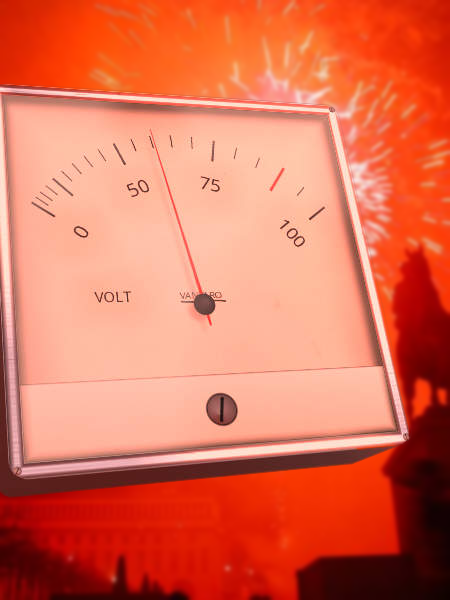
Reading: 60; V
